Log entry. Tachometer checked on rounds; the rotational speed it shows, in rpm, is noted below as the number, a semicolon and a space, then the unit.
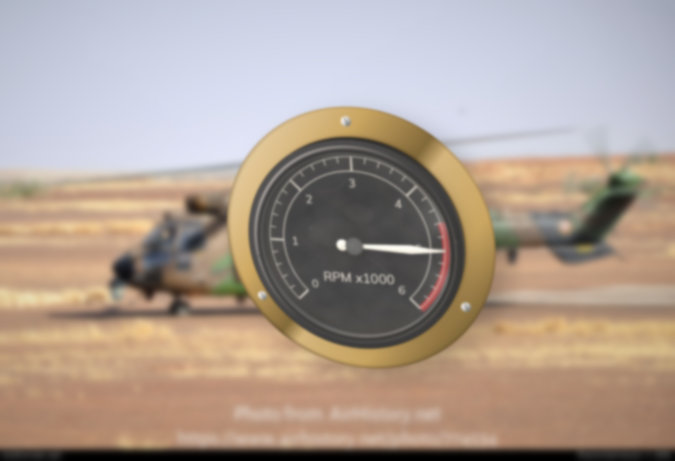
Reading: 5000; rpm
